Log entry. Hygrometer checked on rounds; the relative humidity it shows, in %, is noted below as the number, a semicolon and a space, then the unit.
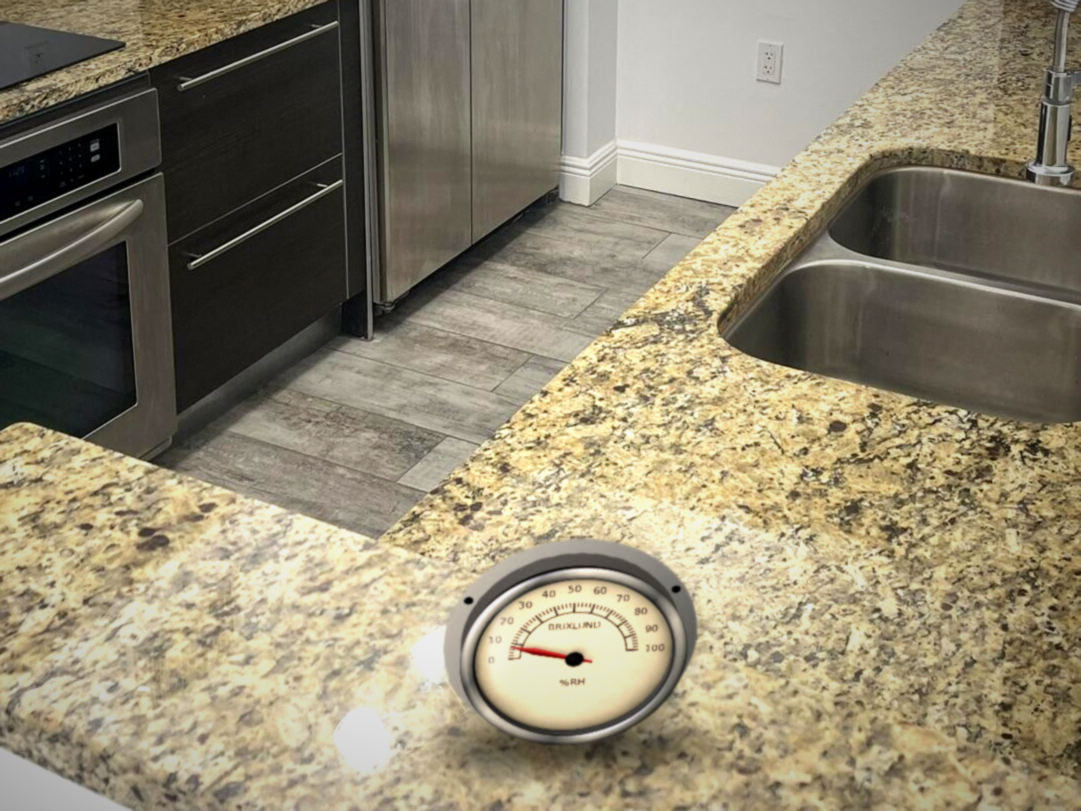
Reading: 10; %
